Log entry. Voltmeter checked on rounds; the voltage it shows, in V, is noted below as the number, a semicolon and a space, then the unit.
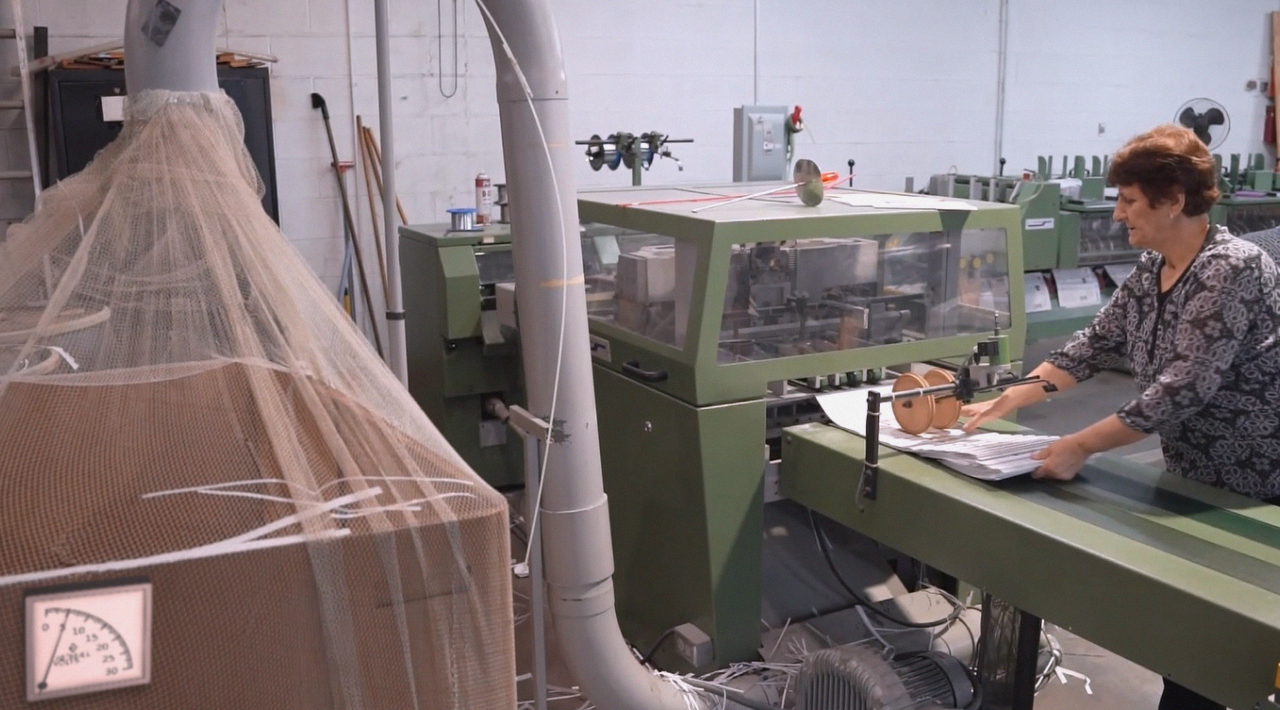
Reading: 5; V
